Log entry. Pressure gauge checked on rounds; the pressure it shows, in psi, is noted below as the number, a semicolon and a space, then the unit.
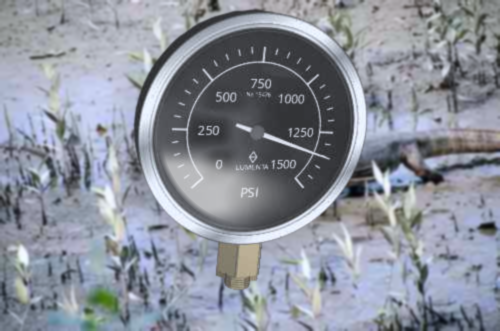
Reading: 1350; psi
